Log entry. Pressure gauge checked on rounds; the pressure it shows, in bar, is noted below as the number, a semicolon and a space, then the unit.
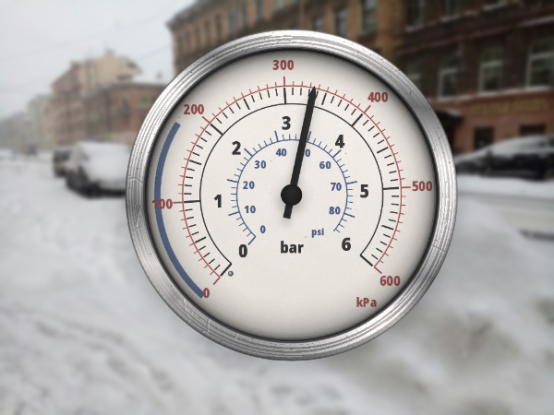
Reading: 3.35; bar
